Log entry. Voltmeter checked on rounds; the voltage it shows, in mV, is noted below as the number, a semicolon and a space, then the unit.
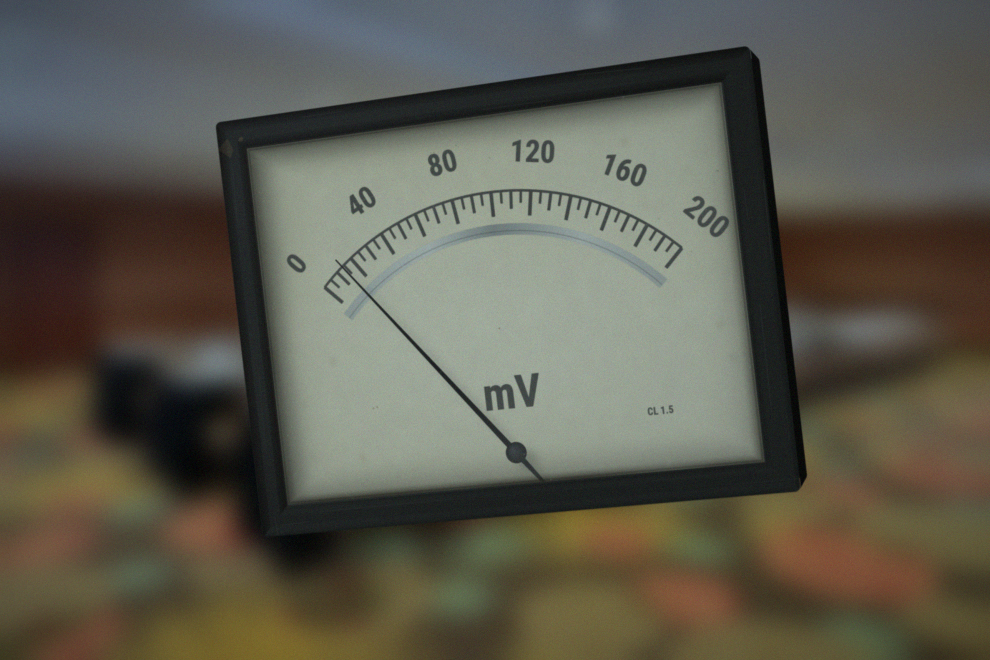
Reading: 15; mV
